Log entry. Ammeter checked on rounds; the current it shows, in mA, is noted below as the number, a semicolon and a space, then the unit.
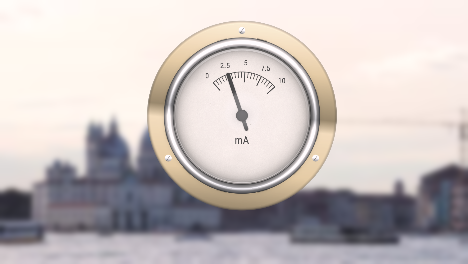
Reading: 2.5; mA
